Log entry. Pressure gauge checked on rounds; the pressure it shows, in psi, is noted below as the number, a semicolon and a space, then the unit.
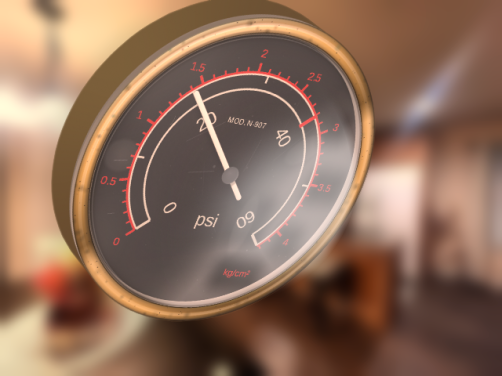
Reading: 20; psi
